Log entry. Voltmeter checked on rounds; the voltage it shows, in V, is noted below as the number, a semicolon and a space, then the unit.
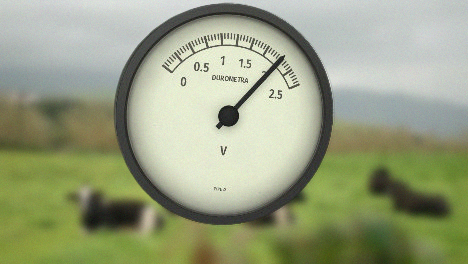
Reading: 2; V
